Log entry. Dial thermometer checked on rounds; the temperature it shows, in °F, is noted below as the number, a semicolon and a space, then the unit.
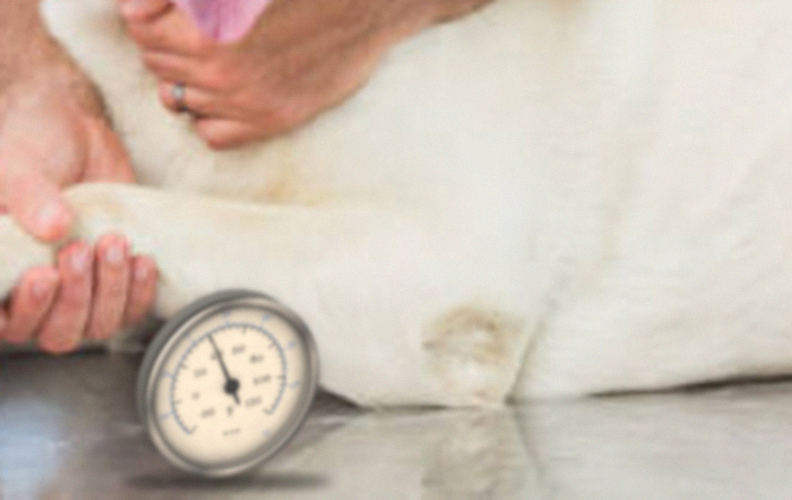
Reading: 40; °F
